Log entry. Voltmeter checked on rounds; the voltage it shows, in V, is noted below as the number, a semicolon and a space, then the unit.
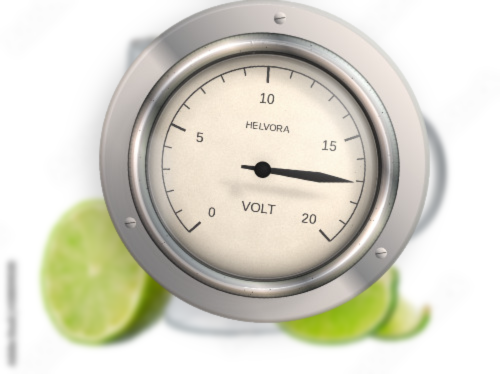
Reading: 17; V
